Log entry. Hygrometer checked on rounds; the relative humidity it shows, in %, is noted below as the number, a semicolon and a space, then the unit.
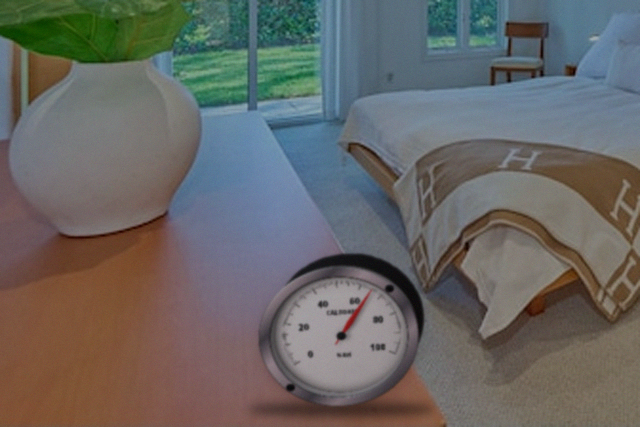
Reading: 65; %
